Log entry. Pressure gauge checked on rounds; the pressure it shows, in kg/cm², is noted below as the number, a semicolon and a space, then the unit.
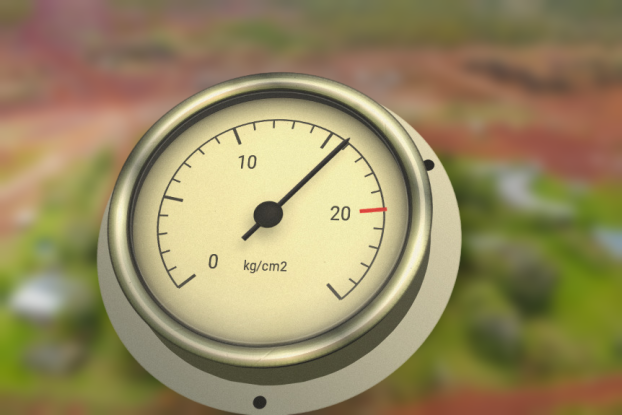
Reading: 16; kg/cm²
